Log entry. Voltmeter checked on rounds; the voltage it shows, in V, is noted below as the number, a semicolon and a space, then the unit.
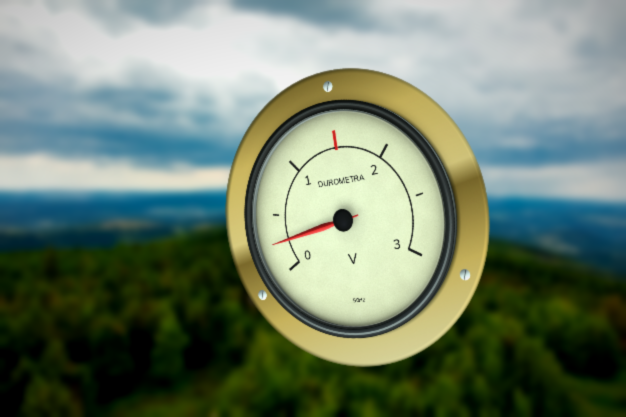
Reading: 0.25; V
